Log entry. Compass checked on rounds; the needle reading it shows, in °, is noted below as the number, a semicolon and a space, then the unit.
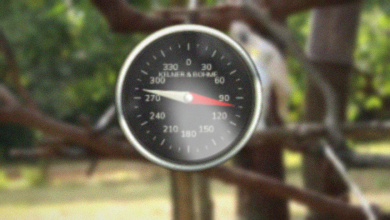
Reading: 100; °
